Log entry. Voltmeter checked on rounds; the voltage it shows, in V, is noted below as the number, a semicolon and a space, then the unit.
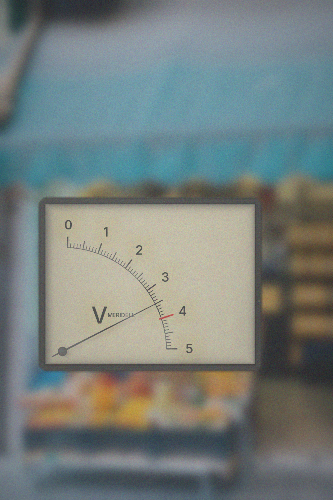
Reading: 3.5; V
